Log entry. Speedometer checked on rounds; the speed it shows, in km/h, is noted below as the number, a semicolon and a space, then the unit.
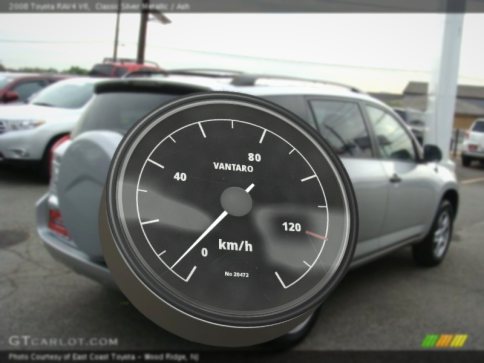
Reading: 5; km/h
